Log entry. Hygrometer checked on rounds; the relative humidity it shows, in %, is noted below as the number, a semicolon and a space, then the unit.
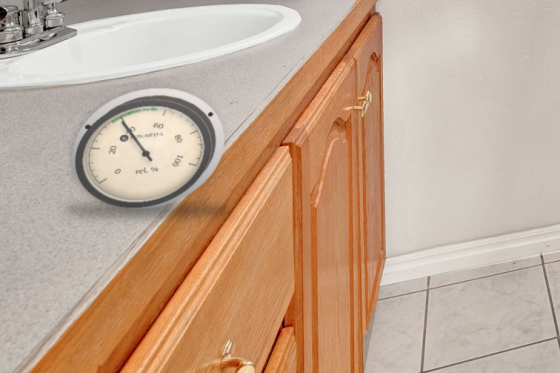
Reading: 40; %
